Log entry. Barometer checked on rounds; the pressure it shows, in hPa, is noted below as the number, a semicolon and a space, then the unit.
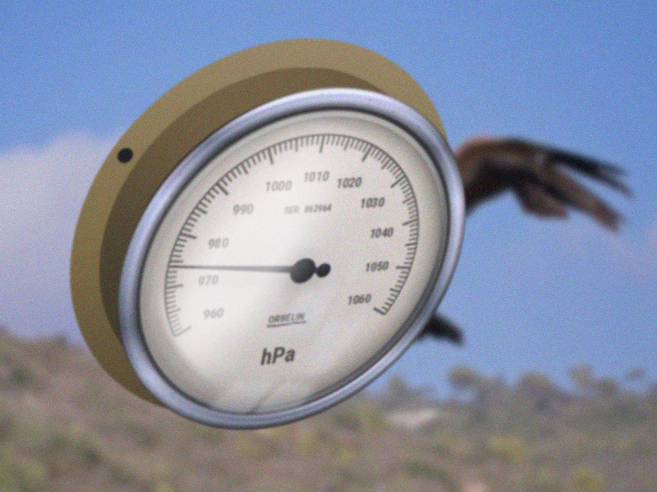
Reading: 975; hPa
